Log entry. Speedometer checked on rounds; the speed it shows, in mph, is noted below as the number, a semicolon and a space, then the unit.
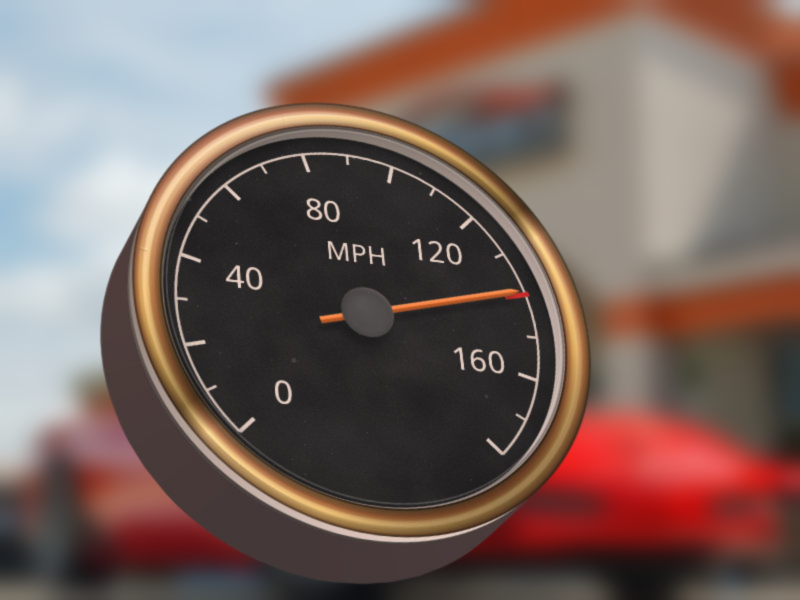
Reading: 140; mph
